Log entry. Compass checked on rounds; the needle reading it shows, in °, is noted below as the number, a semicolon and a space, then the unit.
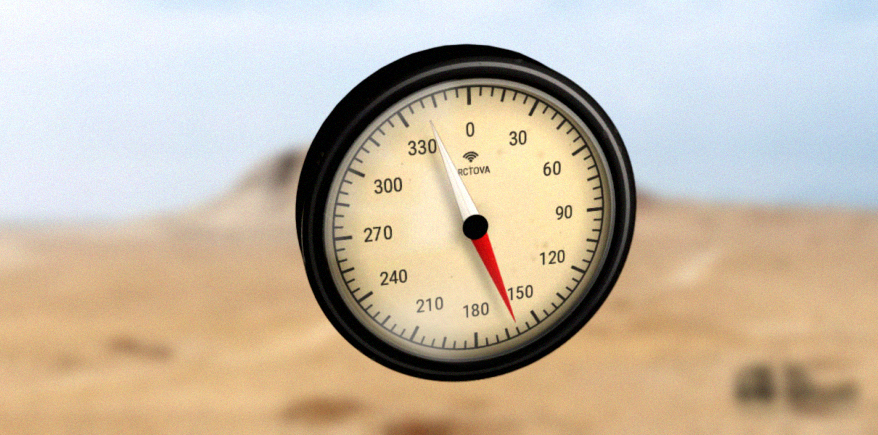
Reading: 160; °
